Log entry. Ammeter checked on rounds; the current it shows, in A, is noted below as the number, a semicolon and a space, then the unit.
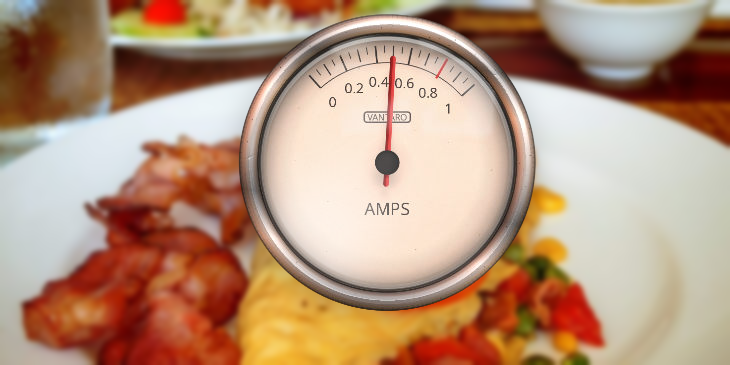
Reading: 0.5; A
